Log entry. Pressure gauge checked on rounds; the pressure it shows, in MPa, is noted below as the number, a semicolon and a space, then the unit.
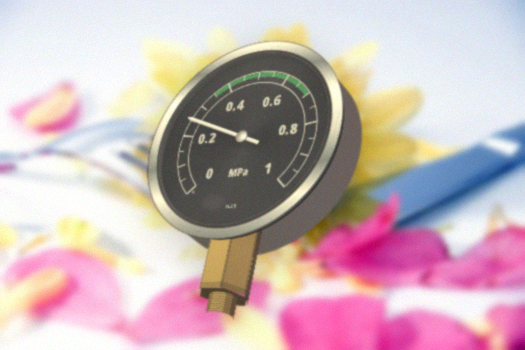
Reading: 0.25; MPa
